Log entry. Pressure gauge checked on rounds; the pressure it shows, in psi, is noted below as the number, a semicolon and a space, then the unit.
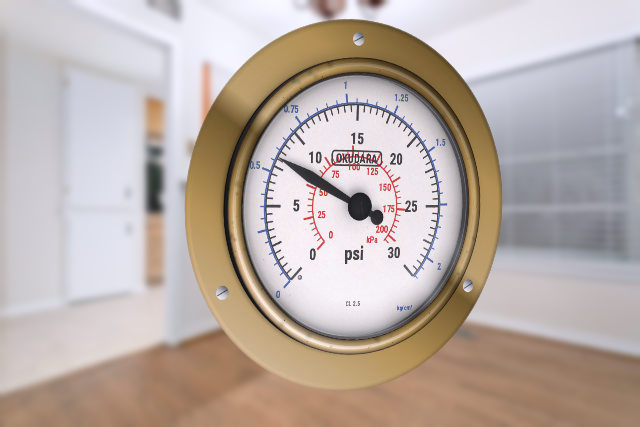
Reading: 8; psi
